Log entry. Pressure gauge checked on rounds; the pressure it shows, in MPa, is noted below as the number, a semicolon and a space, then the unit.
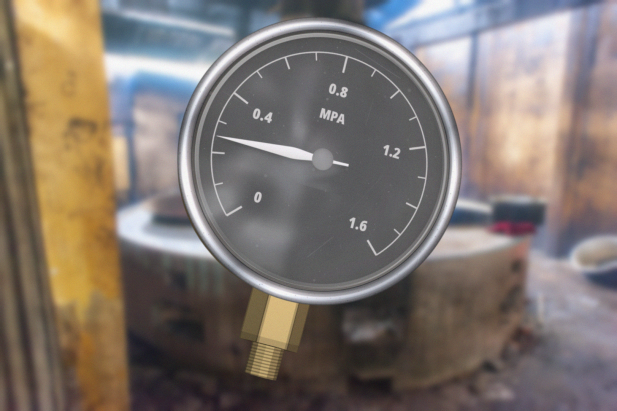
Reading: 0.25; MPa
